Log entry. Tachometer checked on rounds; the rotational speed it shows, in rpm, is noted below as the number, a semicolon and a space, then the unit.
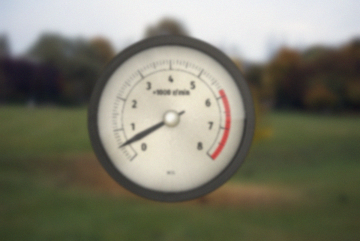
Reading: 500; rpm
